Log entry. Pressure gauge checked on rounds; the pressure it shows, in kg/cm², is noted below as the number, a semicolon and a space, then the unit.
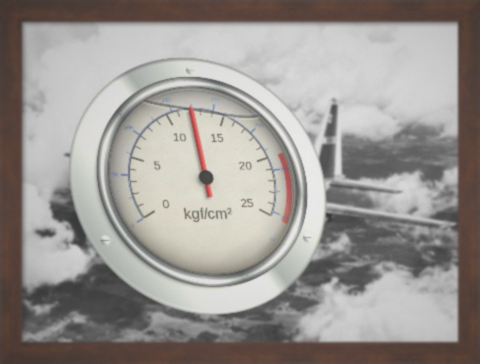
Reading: 12; kg/cm²
